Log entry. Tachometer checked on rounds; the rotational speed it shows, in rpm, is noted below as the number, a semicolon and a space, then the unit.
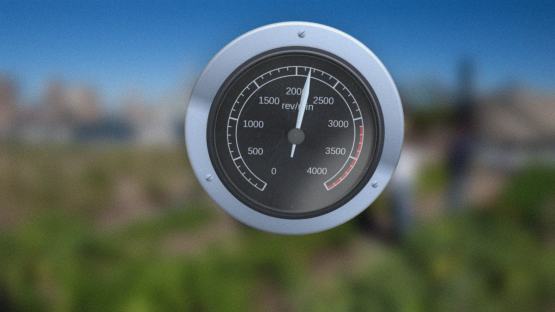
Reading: 2150; rpm
